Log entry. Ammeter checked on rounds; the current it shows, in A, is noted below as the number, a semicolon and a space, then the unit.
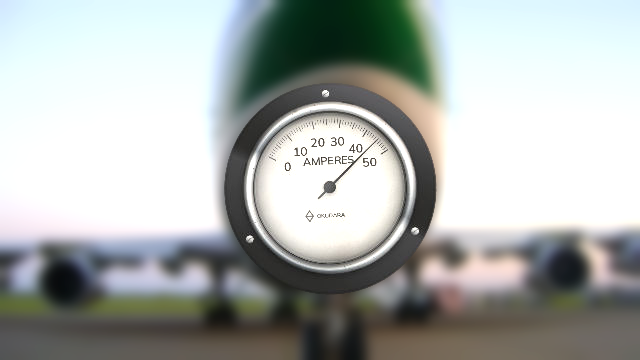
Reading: 45; A
